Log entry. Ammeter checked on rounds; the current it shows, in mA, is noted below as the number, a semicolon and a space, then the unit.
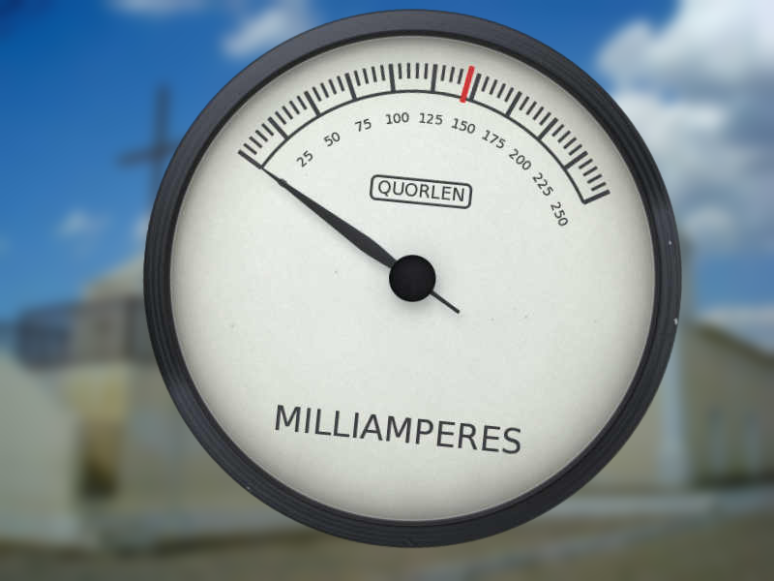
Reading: 0; mA
